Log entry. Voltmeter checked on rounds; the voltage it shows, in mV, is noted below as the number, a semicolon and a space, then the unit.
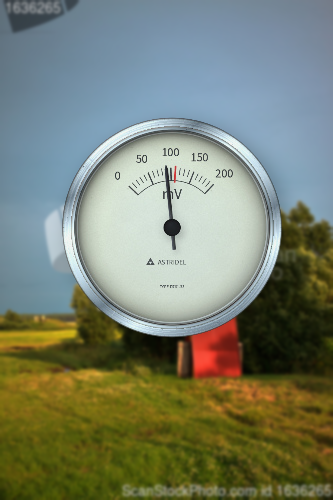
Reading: 90; mV
